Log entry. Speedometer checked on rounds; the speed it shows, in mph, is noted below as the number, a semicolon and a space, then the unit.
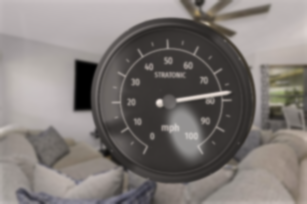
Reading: 77.5; mph
